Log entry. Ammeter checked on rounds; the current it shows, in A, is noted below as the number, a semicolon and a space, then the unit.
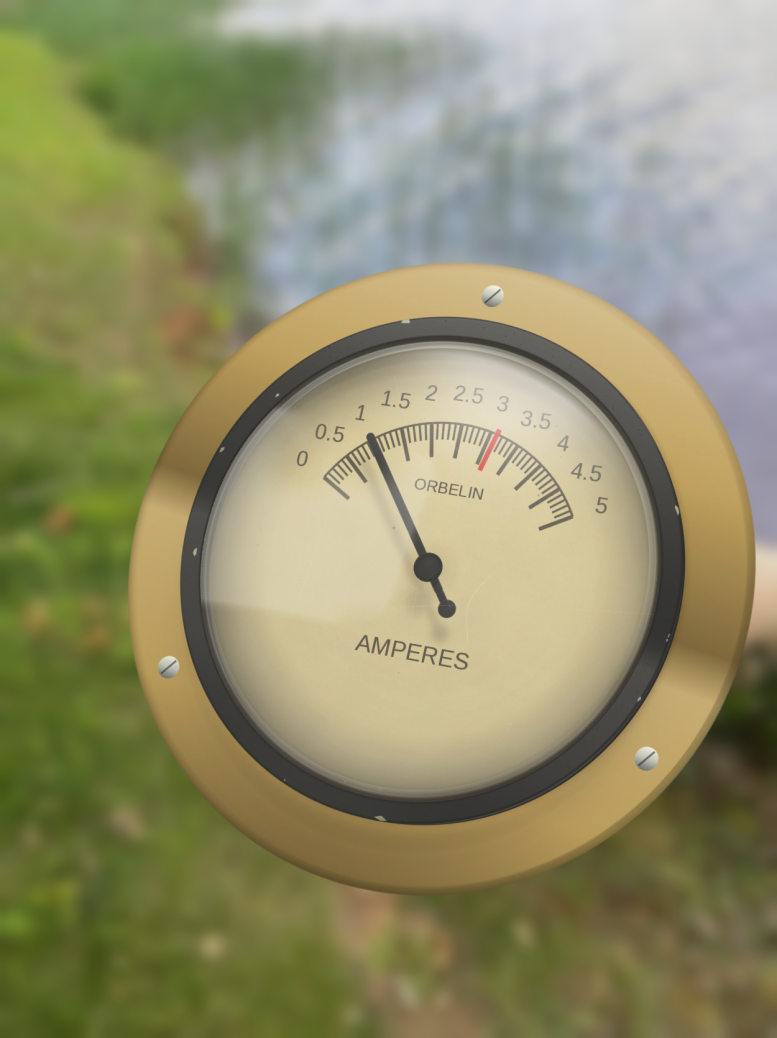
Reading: 1; A
